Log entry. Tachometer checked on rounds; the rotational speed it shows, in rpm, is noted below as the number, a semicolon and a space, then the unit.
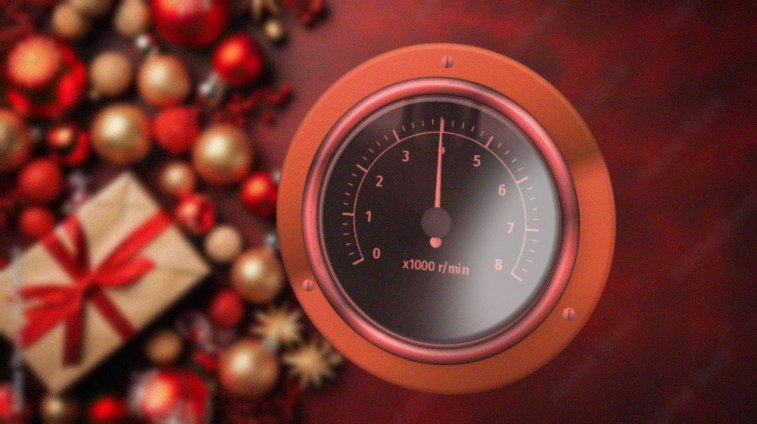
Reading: 4000; rpm
